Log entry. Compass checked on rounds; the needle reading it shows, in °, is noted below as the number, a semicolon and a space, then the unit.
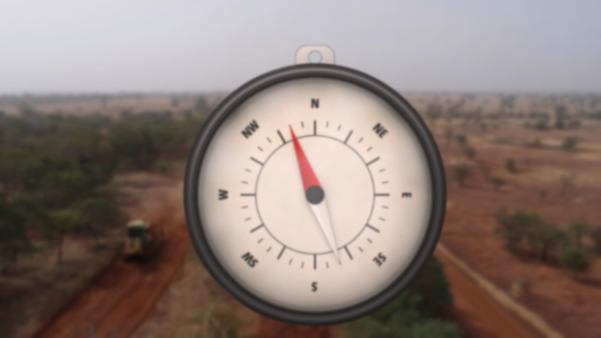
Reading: 340; °
